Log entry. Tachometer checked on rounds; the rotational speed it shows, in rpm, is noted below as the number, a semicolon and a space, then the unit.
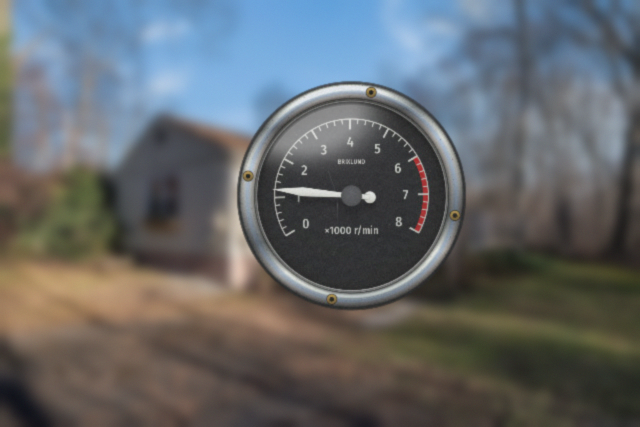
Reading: 1200; rpm
